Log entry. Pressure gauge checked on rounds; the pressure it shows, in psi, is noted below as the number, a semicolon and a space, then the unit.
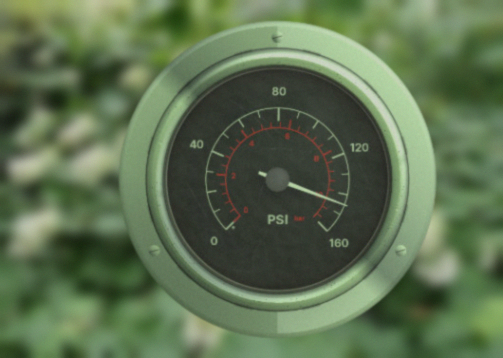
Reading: 145; psi
